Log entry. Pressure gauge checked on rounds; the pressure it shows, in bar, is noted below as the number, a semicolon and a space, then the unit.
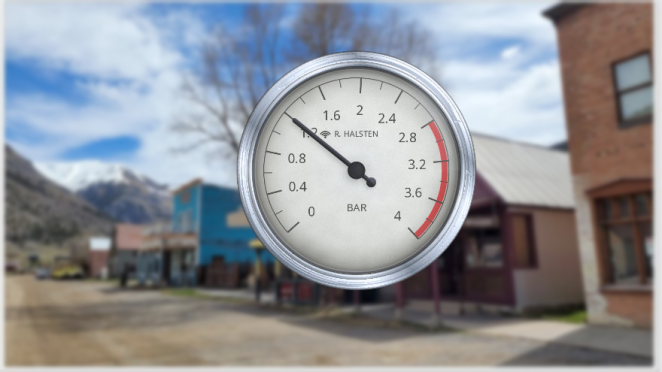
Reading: 1.2; bar
